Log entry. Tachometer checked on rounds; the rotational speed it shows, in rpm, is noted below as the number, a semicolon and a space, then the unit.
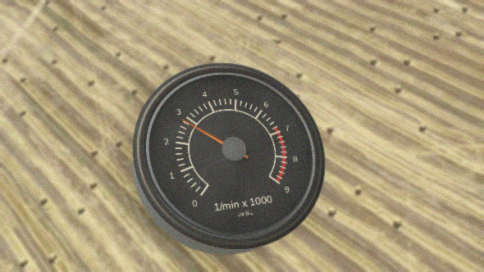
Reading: 2800; rpm
